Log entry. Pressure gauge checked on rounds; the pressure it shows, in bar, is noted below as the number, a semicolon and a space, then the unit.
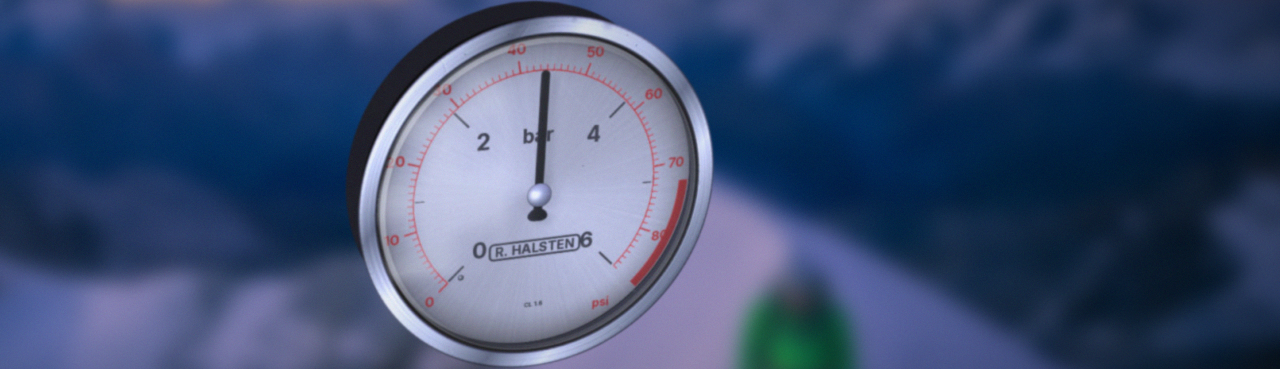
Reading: 3; bar
